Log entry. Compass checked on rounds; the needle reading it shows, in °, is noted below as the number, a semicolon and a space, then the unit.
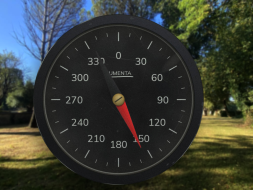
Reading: 155; °
